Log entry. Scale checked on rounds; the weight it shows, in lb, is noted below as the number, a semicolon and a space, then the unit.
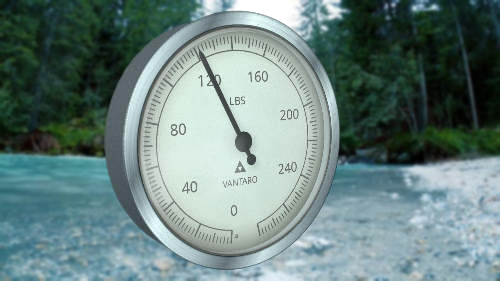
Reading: 120; lb
